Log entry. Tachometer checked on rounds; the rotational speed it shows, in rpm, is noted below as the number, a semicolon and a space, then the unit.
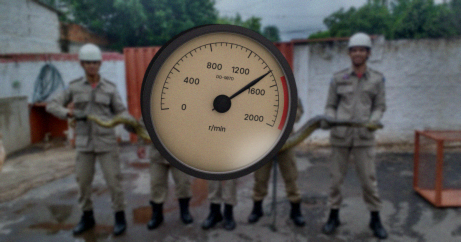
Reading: 1450; rpm
